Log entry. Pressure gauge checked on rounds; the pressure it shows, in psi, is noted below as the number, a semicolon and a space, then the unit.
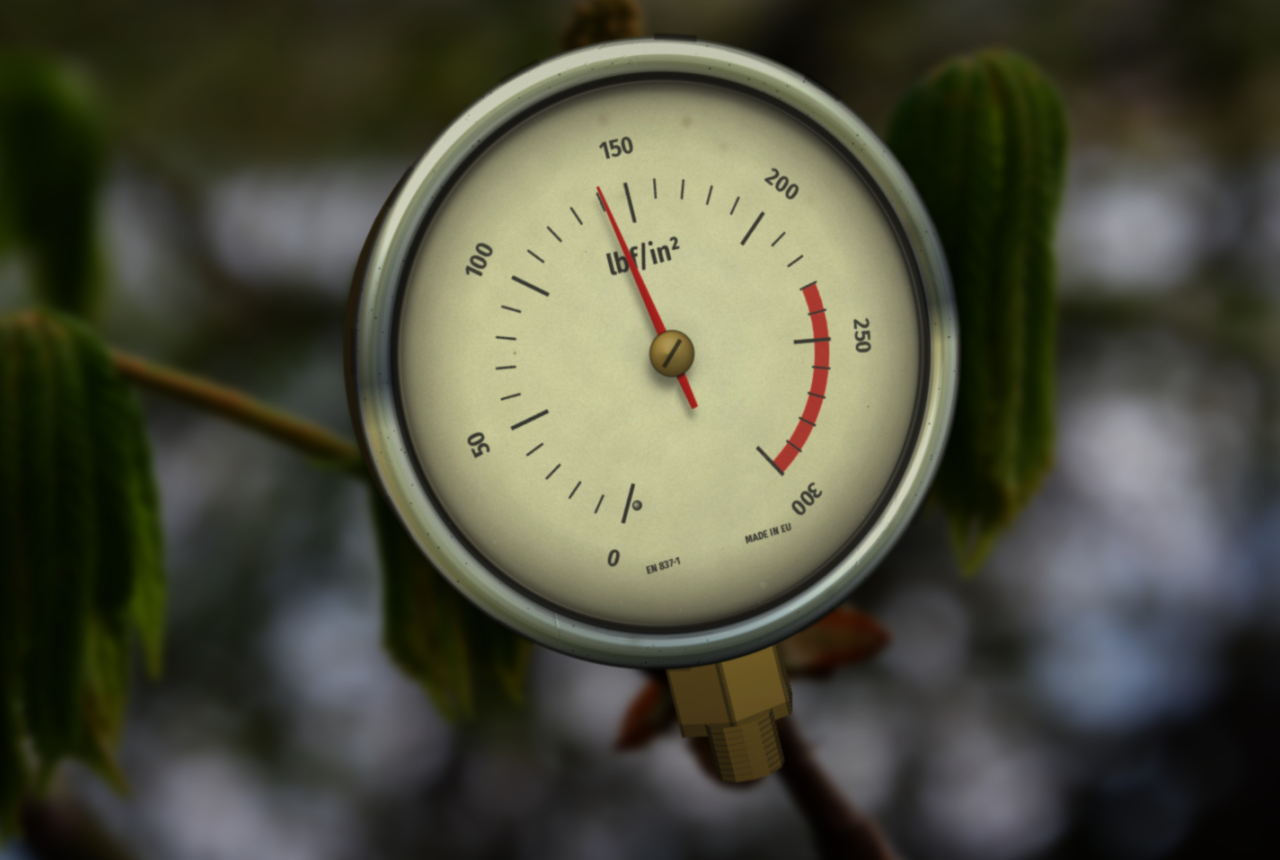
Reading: 140; psi
